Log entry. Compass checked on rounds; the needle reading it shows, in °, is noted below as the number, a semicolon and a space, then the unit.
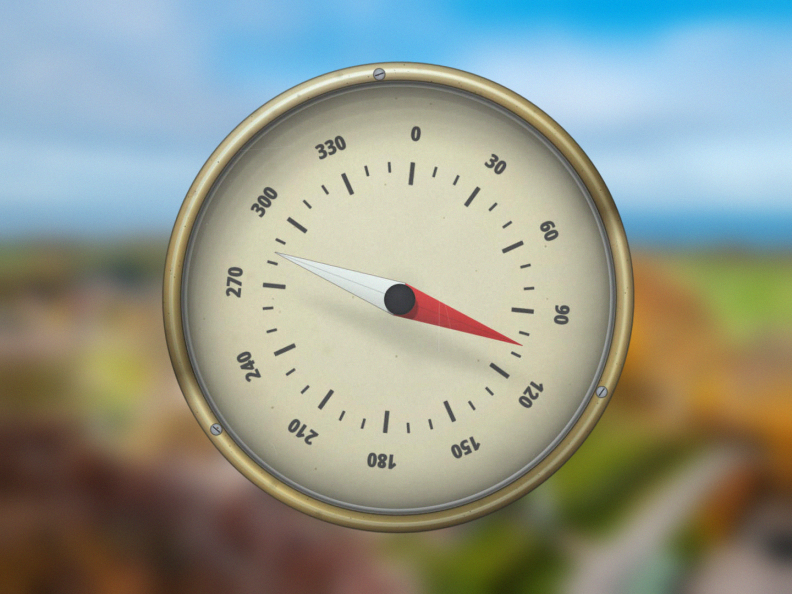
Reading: 105; °
